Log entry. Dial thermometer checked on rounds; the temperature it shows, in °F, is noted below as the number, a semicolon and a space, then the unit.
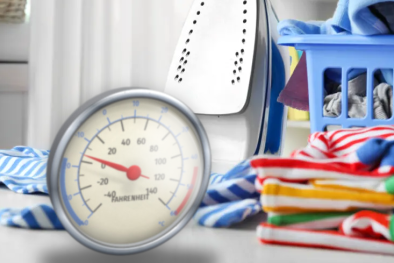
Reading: 5; °F
